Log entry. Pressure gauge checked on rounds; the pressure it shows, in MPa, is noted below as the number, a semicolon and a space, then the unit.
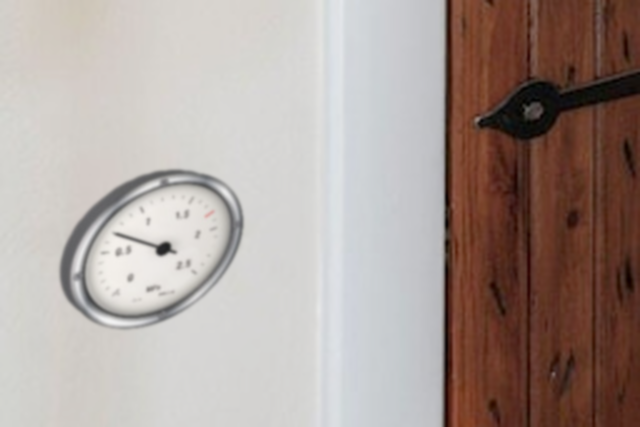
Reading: 0.7; MPa
